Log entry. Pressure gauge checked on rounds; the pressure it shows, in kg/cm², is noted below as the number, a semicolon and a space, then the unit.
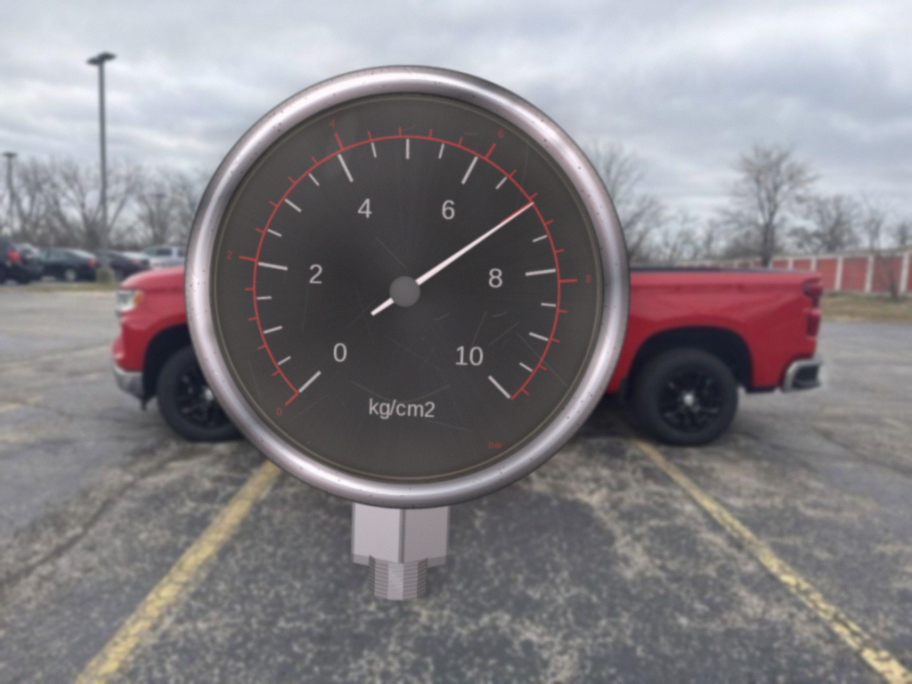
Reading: 7; kg/cm²
